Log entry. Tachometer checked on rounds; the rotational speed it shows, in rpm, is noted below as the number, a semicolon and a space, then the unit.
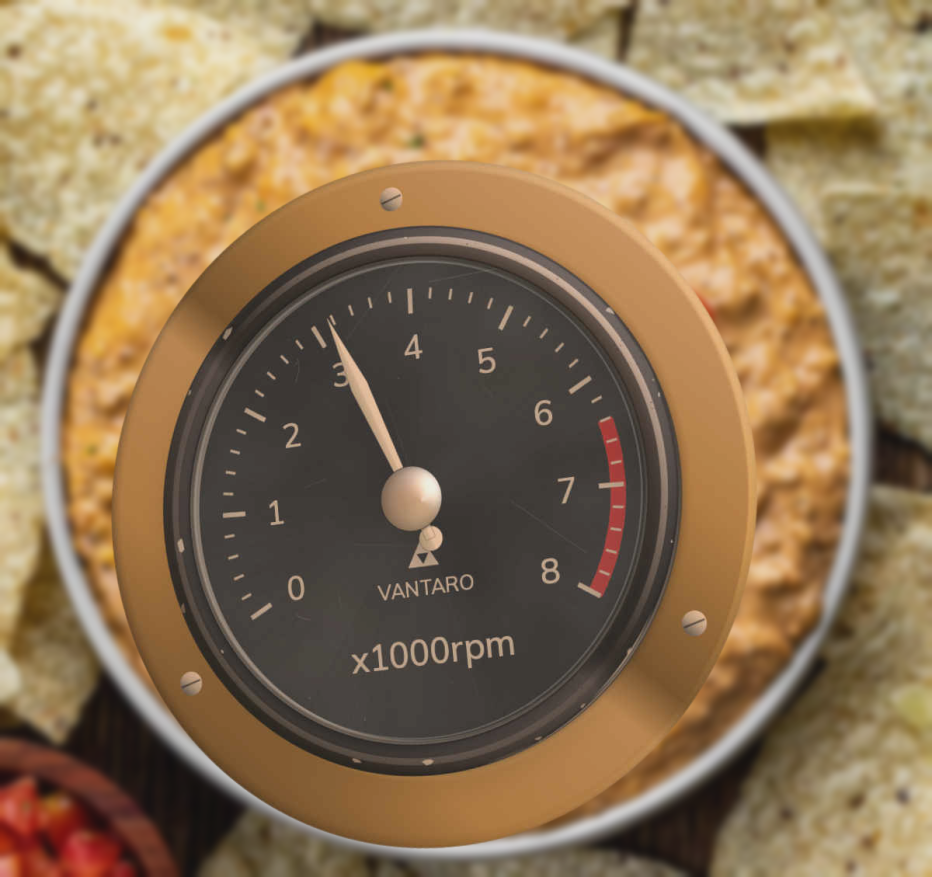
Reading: 3200; rpm
